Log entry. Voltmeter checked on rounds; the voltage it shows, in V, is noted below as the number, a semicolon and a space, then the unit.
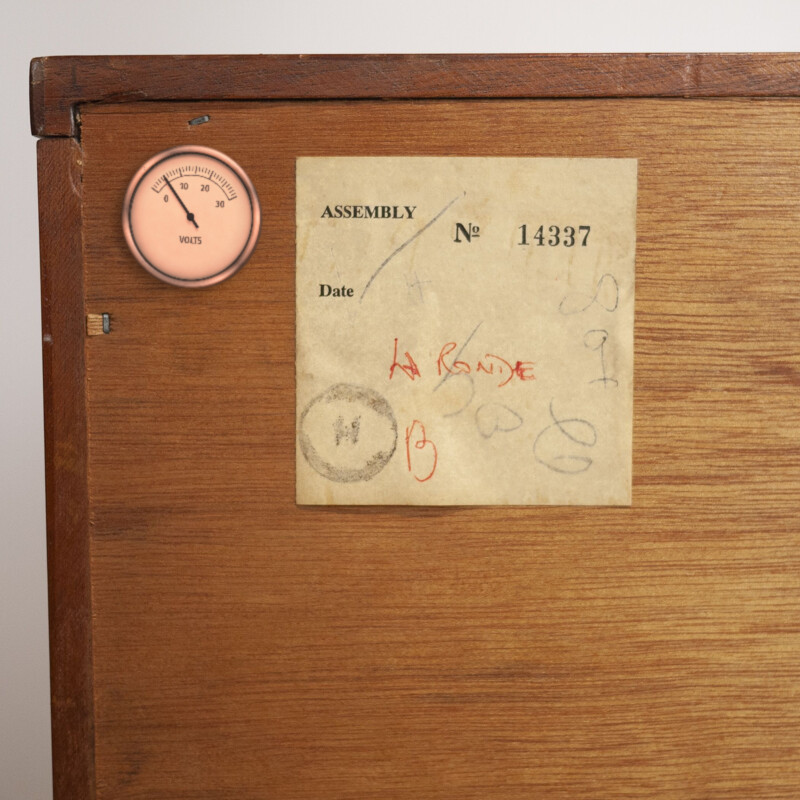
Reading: 5; V
